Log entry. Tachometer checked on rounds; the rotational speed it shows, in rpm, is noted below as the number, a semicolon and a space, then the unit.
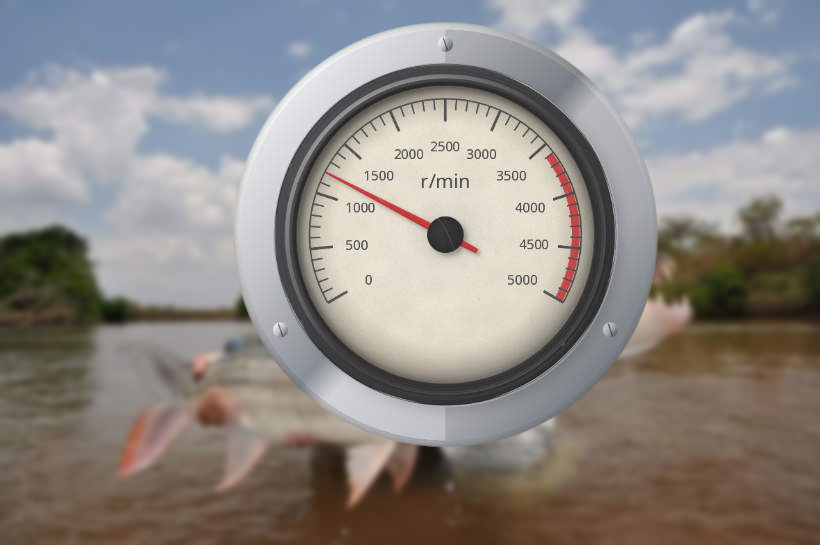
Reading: 1200; rpm
